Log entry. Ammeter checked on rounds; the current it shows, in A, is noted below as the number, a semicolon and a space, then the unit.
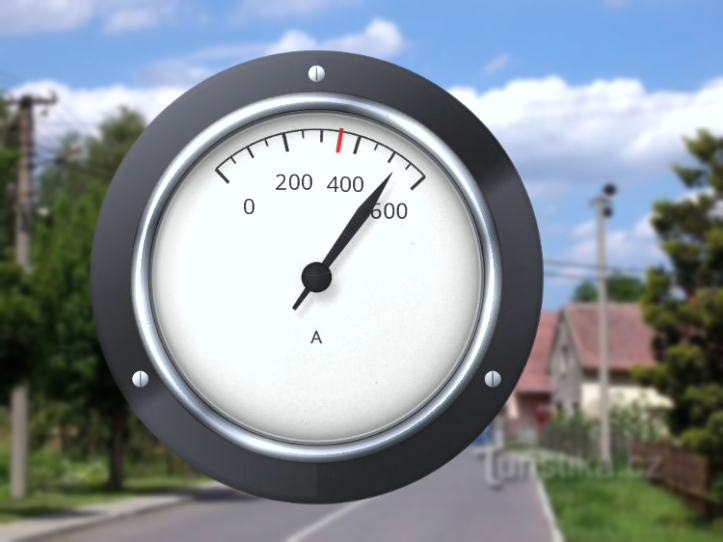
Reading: 525; A
